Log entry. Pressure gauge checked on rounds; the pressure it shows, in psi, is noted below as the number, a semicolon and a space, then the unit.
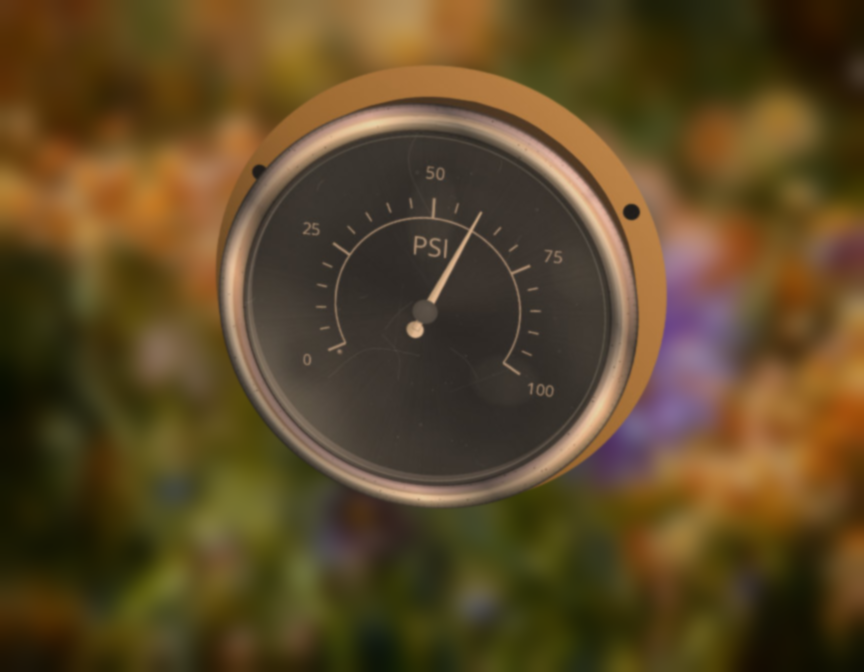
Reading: 60; psi
